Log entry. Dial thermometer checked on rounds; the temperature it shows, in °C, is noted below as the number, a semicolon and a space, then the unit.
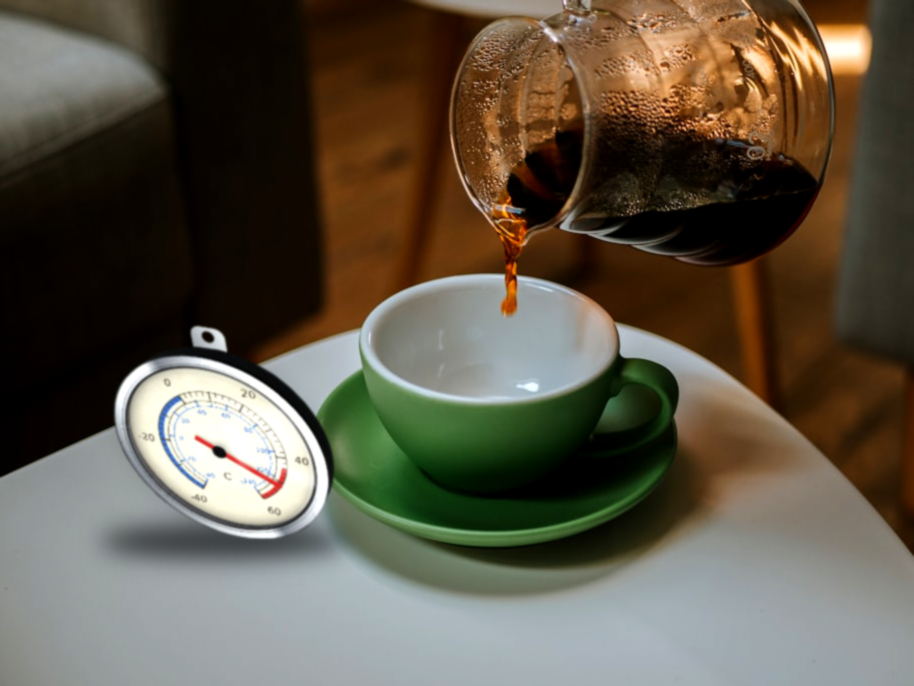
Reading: 50; °C
